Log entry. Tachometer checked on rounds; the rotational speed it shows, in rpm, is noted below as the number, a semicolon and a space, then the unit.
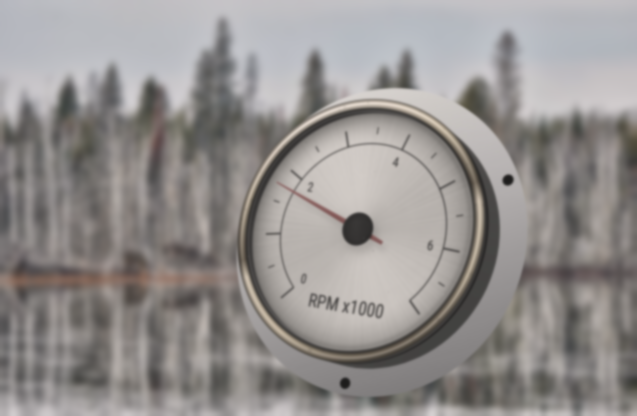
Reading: 1750; rpm
